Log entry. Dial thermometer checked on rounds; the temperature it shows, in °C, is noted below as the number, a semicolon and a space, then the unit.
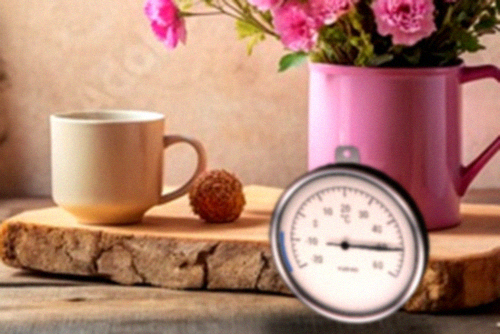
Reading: 50; °C
